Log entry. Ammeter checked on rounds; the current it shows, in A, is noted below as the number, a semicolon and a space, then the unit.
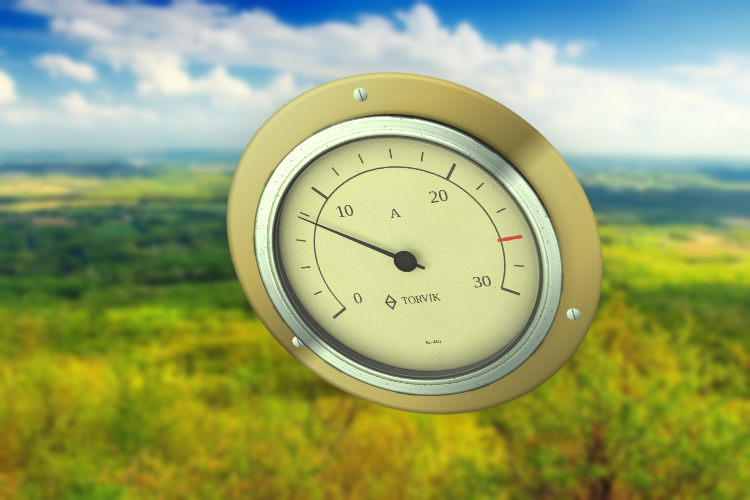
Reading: 8; A
